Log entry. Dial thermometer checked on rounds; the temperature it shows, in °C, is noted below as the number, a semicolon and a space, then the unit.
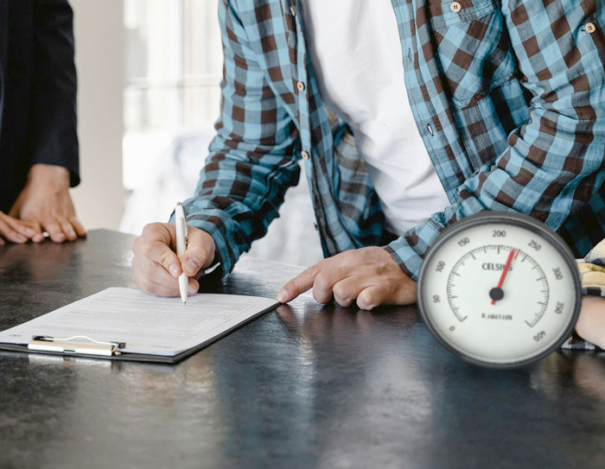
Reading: 225; °C
